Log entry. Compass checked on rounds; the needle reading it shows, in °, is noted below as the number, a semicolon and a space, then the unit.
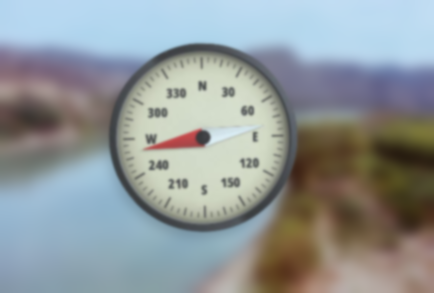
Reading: 260; °
